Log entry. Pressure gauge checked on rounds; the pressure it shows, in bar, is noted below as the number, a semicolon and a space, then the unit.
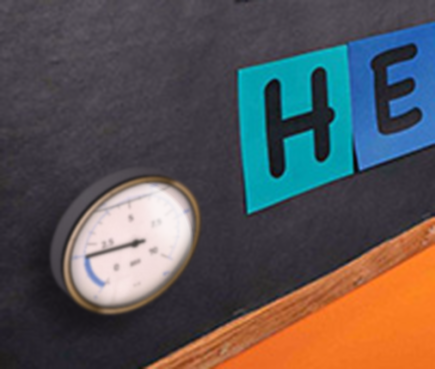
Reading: 2; bar
